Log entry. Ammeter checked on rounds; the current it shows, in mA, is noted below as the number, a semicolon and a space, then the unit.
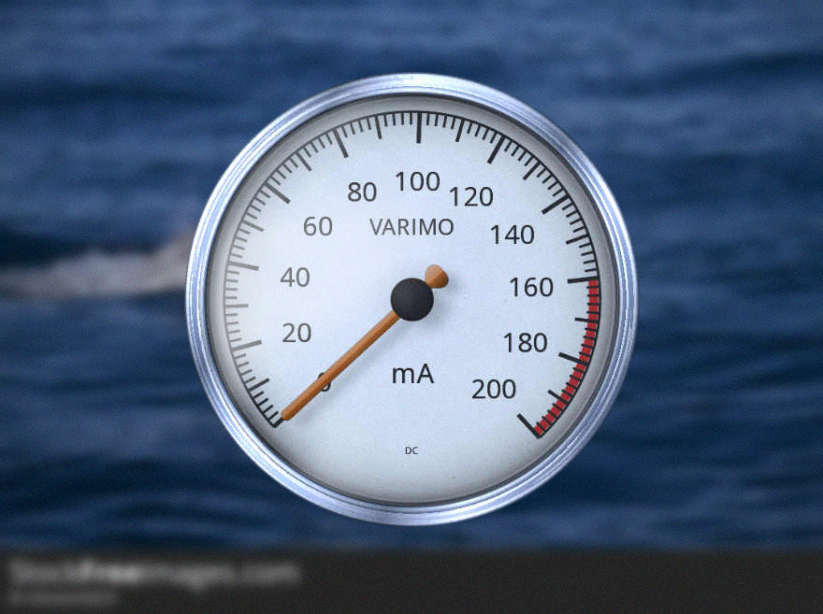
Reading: 0; mA
